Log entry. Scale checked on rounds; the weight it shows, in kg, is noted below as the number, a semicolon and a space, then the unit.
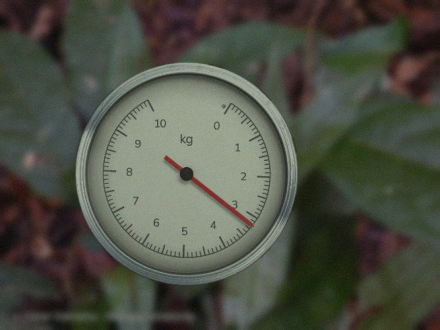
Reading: 3.2; kg
